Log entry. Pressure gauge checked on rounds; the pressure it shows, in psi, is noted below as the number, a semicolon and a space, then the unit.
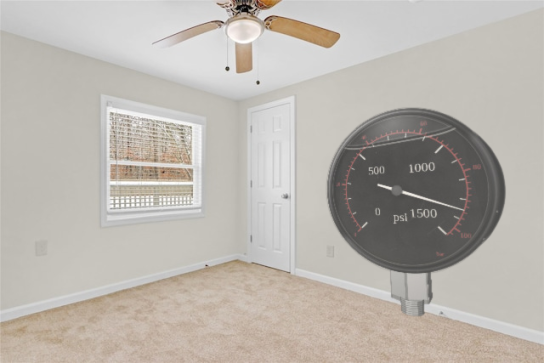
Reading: 1350; psi
